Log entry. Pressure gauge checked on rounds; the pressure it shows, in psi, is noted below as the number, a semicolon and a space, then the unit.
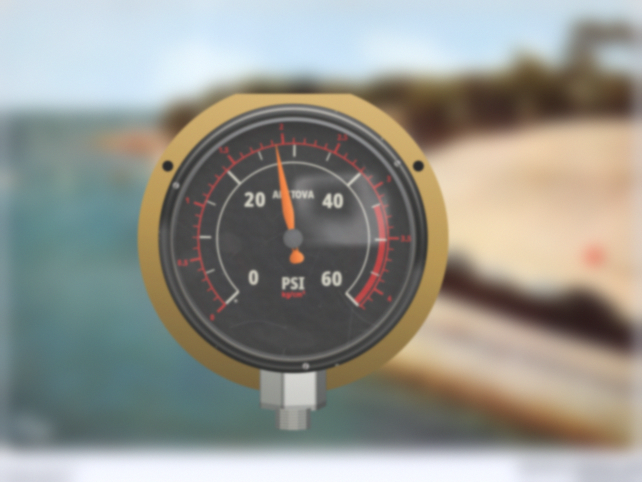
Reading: 27.5; psi
